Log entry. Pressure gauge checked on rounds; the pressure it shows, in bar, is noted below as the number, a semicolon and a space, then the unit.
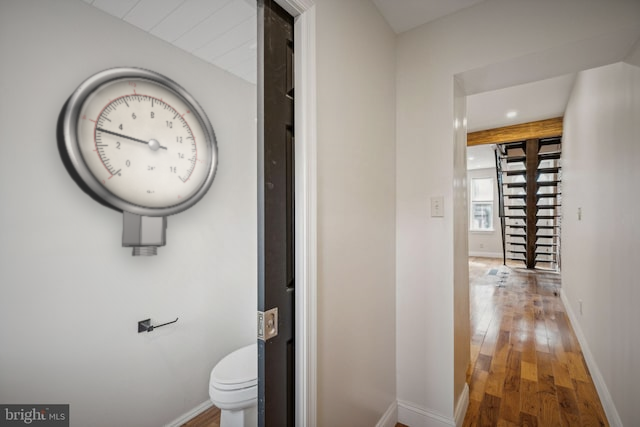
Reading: 3; bar
